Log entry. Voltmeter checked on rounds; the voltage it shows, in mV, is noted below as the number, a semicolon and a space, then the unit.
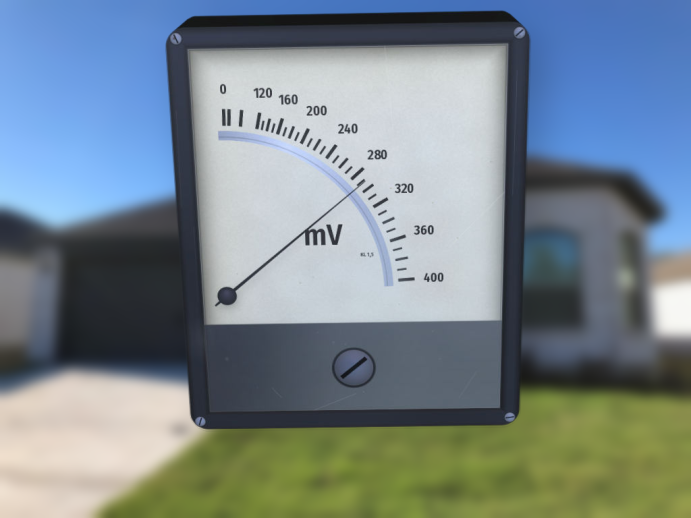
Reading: 290; mV
